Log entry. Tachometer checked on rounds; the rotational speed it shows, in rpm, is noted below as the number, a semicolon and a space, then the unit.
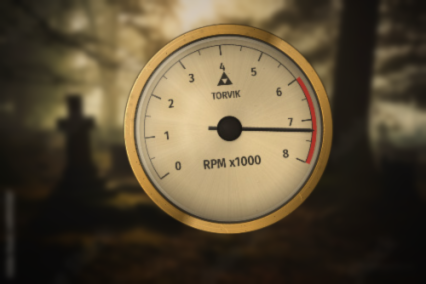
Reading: 7250; rpm
